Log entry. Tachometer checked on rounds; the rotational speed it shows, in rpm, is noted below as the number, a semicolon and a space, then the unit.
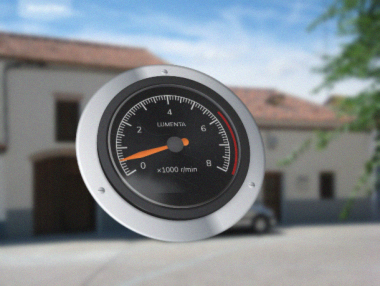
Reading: 500; rpm
